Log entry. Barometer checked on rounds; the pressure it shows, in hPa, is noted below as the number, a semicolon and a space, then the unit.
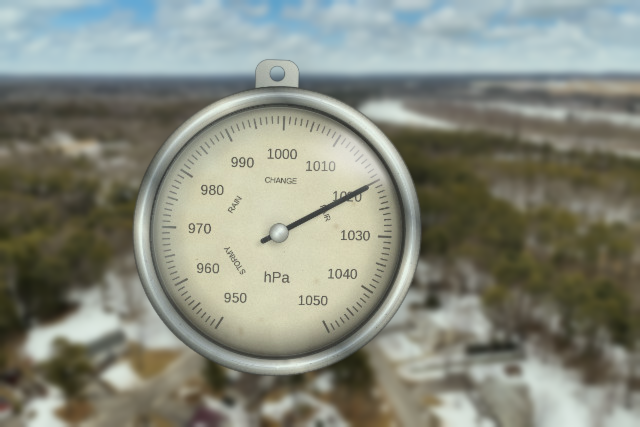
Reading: 1020; hPa
